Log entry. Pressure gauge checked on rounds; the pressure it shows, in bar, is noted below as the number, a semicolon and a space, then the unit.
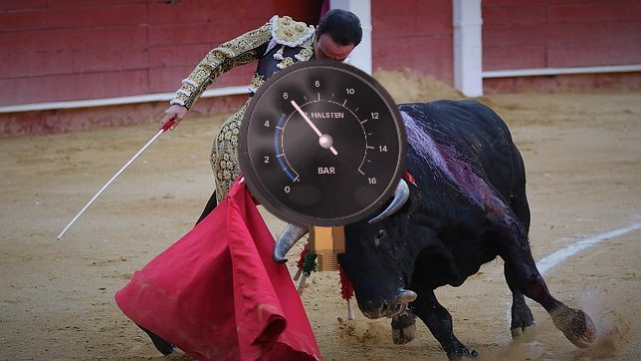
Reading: 6; bar
